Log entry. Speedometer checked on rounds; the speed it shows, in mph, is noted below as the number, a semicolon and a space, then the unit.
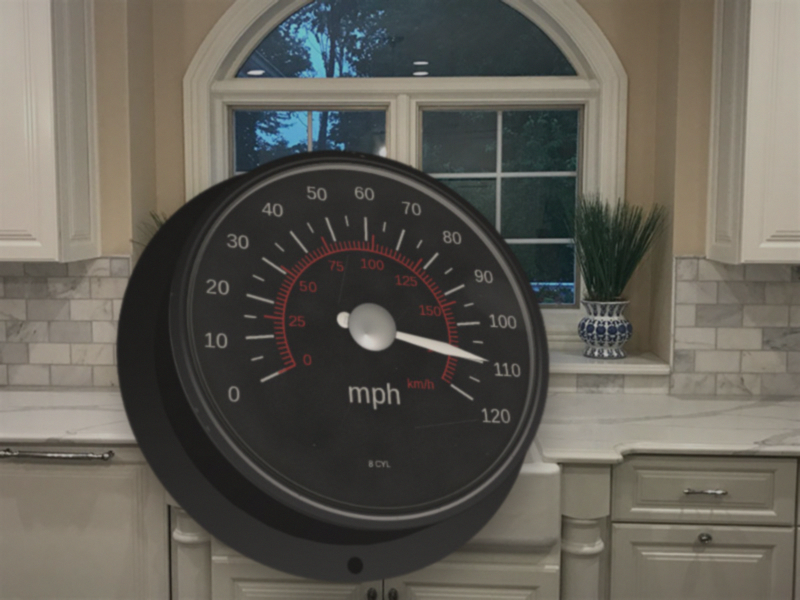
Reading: 110; mph
